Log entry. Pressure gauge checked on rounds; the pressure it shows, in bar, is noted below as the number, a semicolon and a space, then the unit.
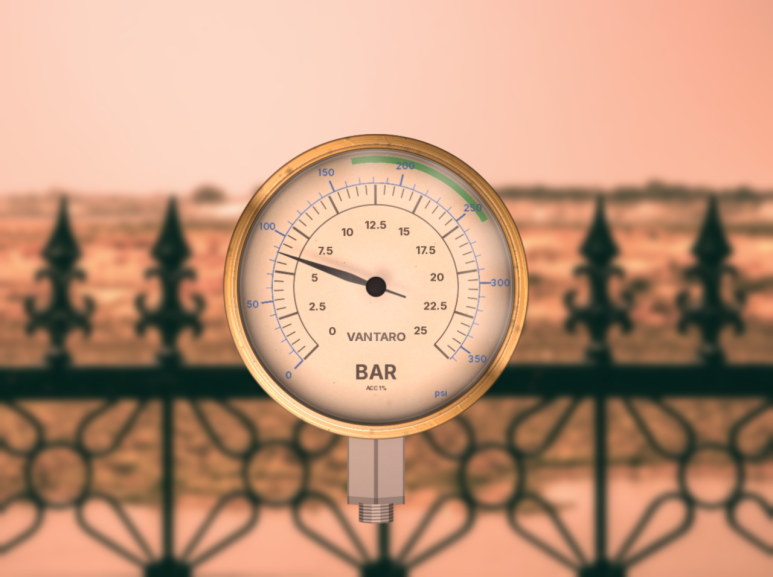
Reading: 6; bar
